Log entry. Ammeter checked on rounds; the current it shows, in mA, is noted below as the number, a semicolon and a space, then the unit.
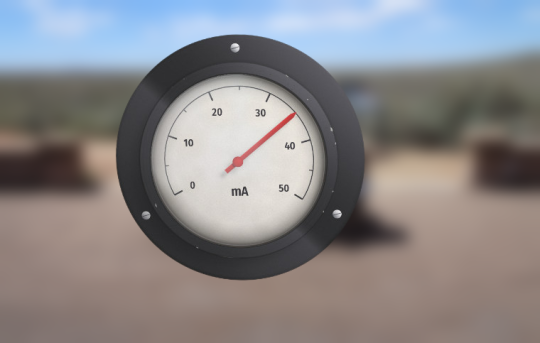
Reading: 35; mA
